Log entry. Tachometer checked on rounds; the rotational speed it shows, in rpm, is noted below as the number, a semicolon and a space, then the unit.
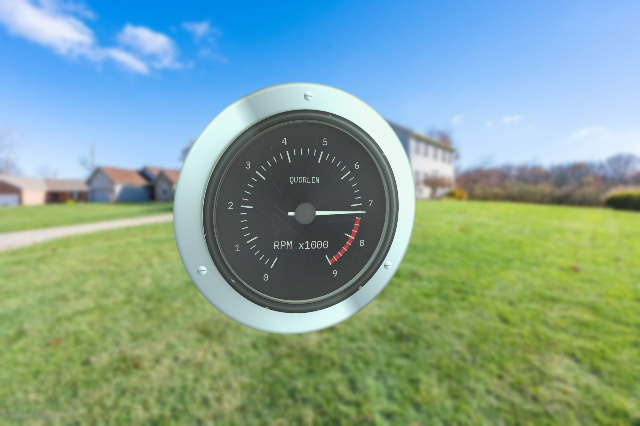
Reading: 7200; rpm
